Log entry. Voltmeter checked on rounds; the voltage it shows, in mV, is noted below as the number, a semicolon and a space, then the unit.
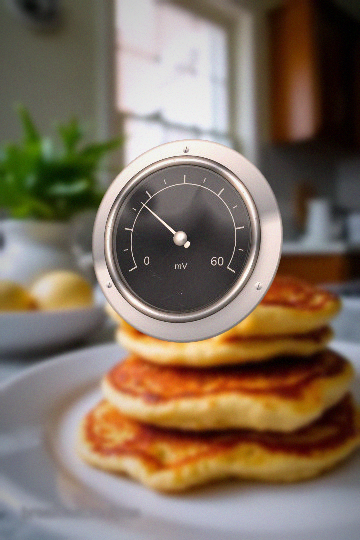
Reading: 17.5; mV
